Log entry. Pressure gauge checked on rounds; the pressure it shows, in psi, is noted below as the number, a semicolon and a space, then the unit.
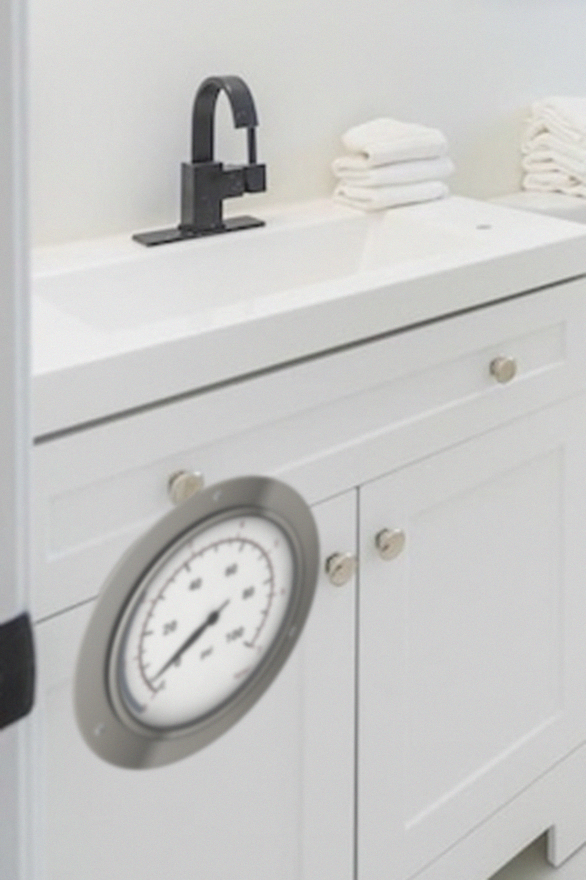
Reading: 5; psi
